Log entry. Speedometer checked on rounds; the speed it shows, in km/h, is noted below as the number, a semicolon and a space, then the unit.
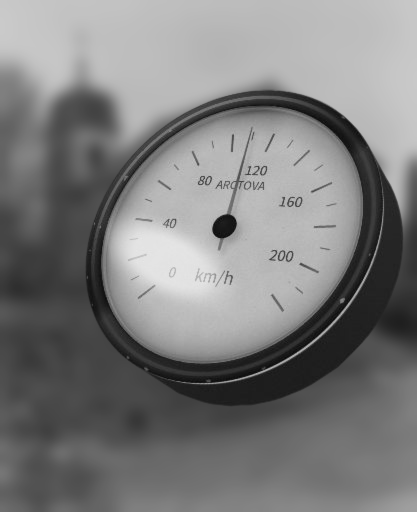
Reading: 110; km/h
